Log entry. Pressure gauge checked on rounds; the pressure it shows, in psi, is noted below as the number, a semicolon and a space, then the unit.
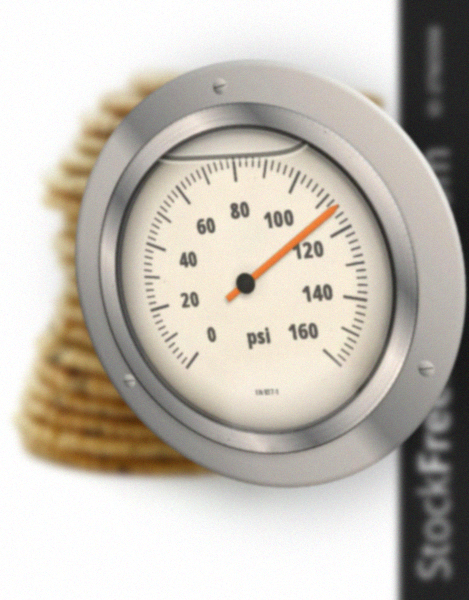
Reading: 114; psi
